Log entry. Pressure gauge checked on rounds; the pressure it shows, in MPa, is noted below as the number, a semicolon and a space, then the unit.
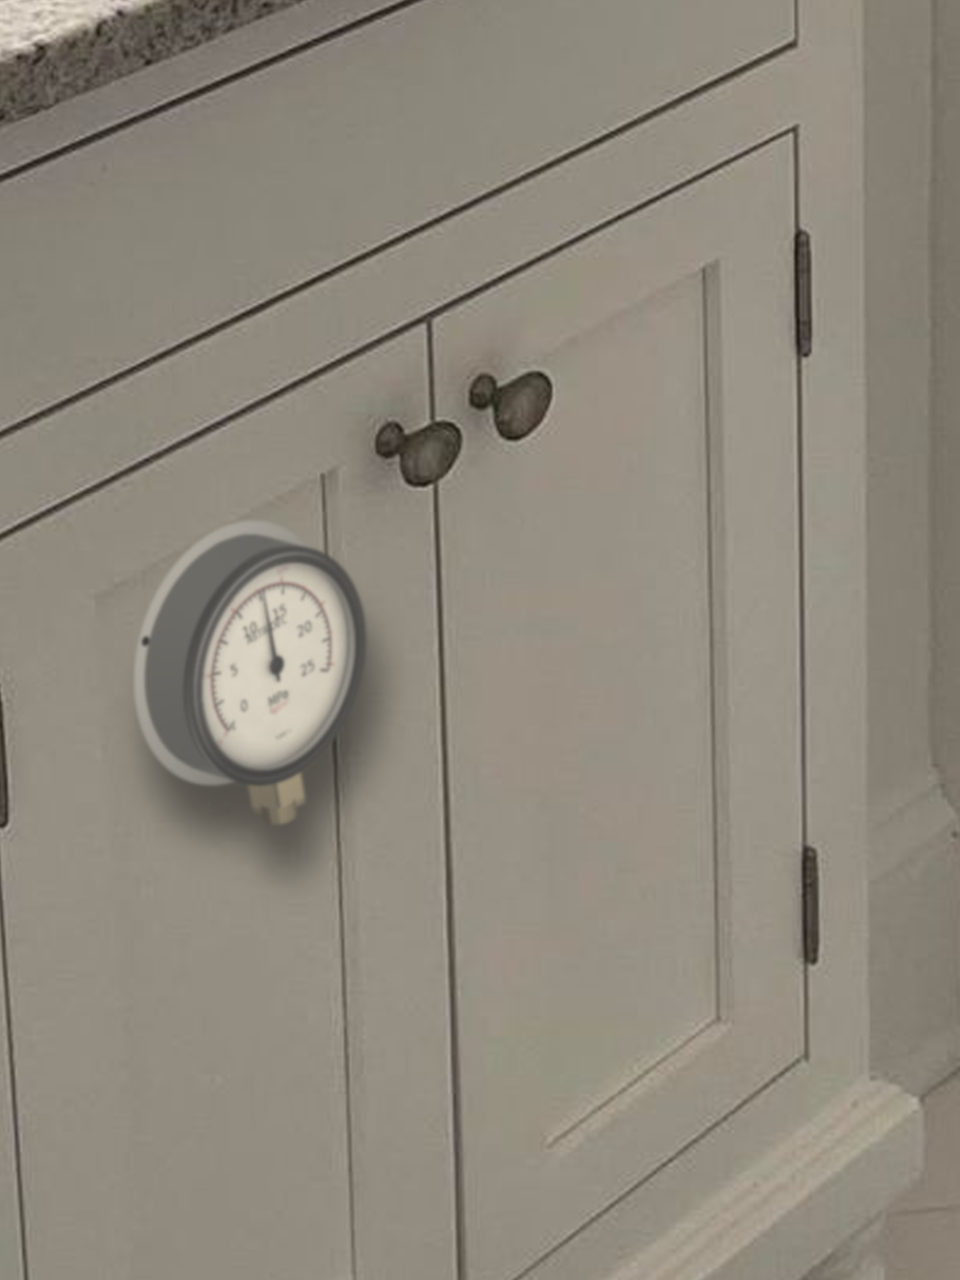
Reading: 12.5; MPa
